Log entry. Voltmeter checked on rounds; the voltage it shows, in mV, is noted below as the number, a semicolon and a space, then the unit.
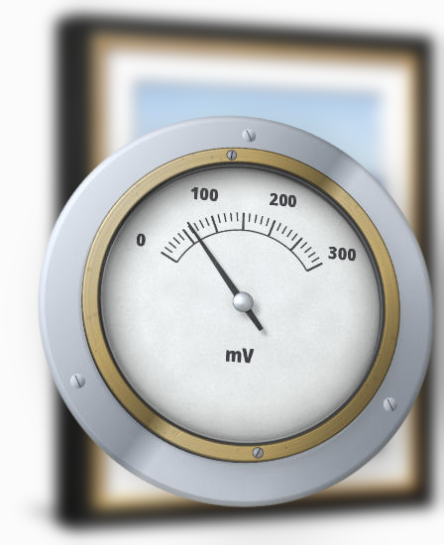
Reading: 60; mV
